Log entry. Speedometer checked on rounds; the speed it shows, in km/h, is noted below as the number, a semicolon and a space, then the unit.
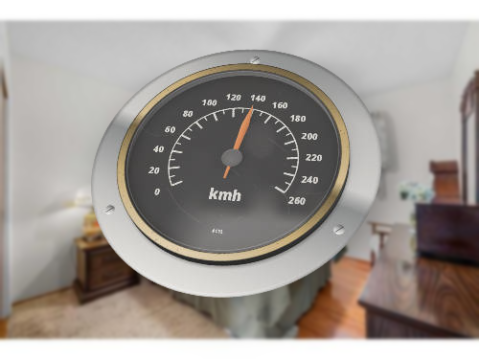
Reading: 140; km/h
